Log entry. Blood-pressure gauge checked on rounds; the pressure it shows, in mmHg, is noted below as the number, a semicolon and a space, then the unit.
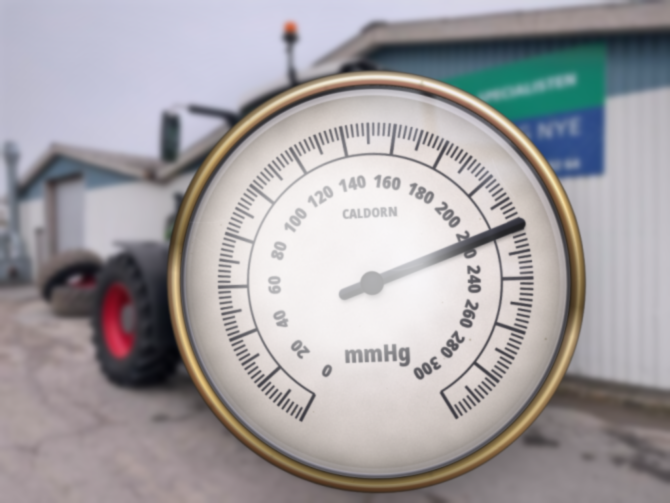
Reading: 220; mmHg
